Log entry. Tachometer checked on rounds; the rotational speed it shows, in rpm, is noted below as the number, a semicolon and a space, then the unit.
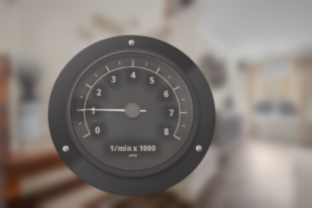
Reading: 1000; rpm
